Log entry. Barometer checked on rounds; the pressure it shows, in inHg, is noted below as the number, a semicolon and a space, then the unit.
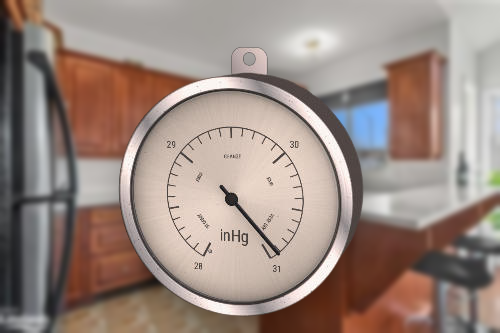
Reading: 30.9; inHg
